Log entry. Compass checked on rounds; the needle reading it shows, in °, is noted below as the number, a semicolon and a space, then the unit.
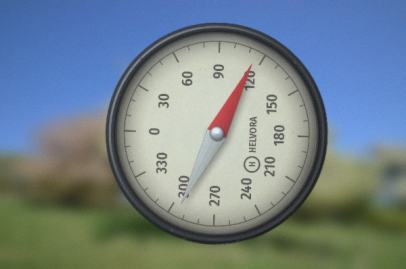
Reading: 115; °
